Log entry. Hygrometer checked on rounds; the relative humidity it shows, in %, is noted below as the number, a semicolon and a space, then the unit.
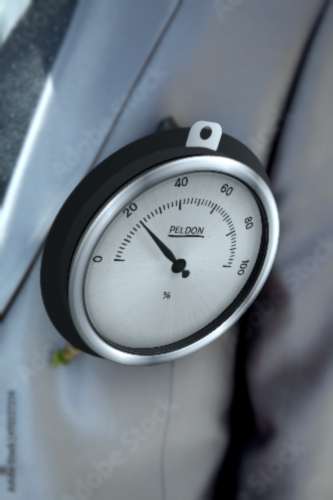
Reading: 20; %
